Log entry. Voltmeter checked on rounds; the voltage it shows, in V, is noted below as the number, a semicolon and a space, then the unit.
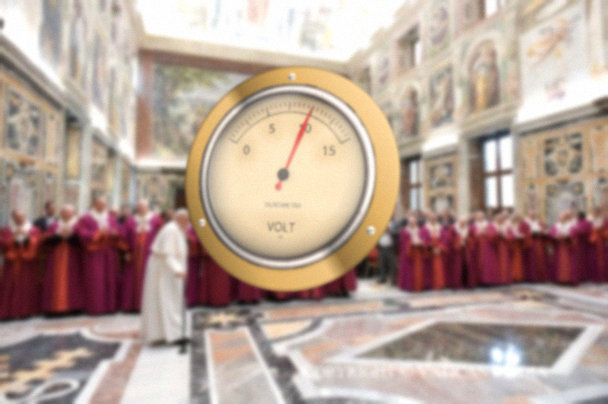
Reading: 10; V
